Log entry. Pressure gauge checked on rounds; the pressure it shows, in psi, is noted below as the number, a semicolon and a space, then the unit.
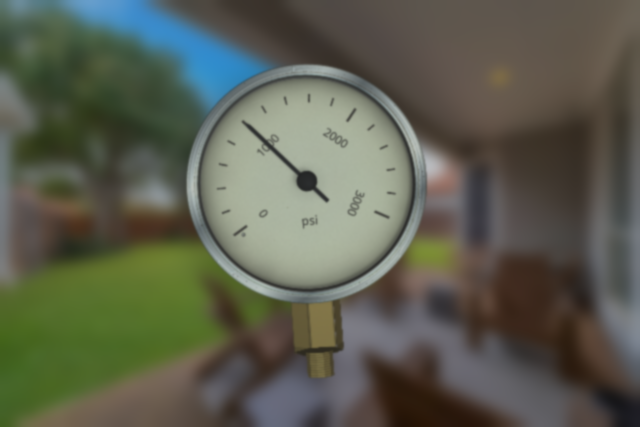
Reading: 1000; psi
